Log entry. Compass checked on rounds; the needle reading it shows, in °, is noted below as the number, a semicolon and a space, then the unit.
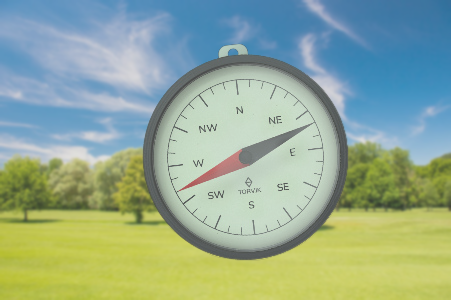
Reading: 250; °
